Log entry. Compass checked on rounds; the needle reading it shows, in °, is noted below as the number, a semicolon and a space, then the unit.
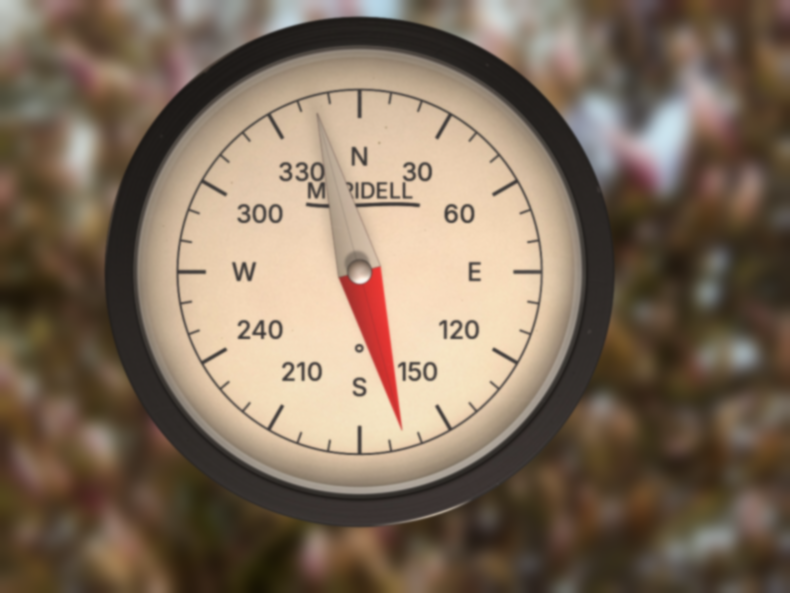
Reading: 165; °
